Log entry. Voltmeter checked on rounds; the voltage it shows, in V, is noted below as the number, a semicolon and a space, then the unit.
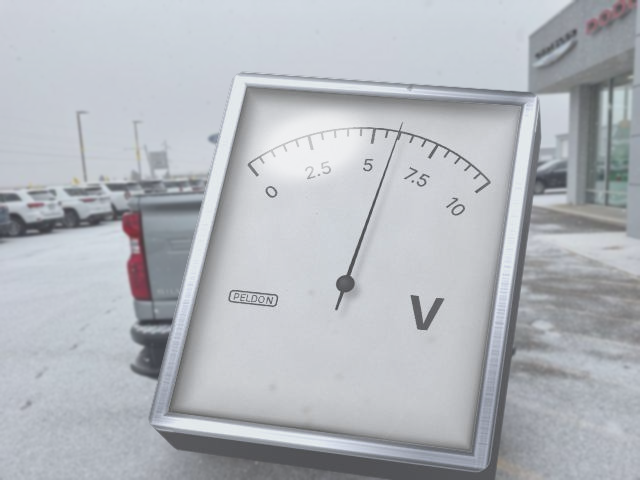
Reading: 6; V
